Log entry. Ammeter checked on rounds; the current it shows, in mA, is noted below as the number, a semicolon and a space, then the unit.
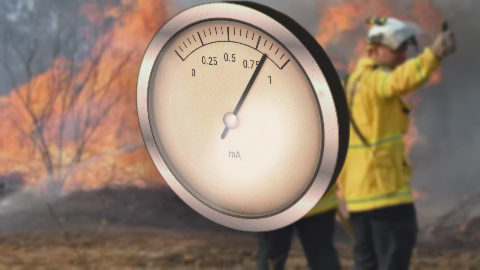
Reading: 0.85; mA
